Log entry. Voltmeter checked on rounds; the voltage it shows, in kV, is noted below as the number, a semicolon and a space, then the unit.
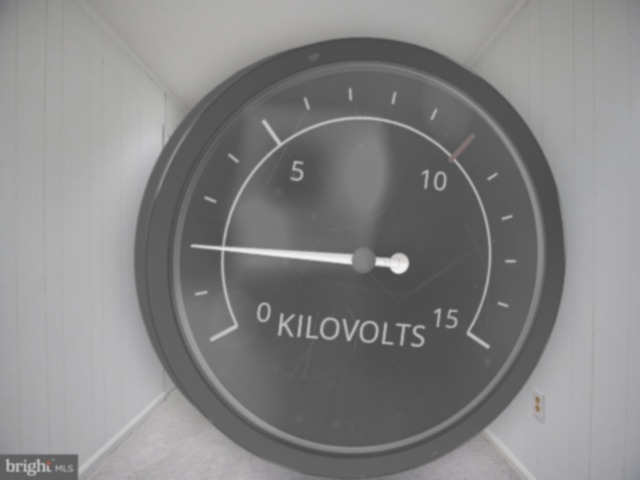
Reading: 2; kV
